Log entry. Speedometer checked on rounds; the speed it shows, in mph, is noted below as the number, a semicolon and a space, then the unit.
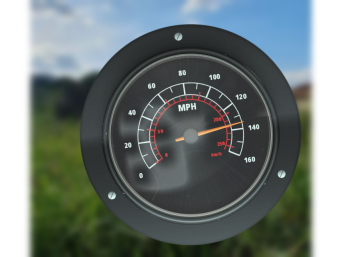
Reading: 135; mph
